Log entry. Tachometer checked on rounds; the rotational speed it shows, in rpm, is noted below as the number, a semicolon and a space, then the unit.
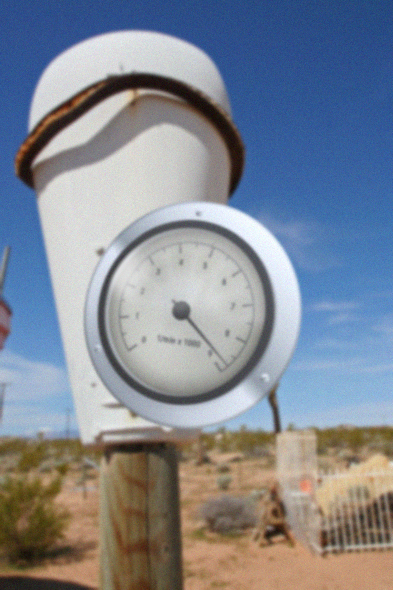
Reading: 8750; rpm
